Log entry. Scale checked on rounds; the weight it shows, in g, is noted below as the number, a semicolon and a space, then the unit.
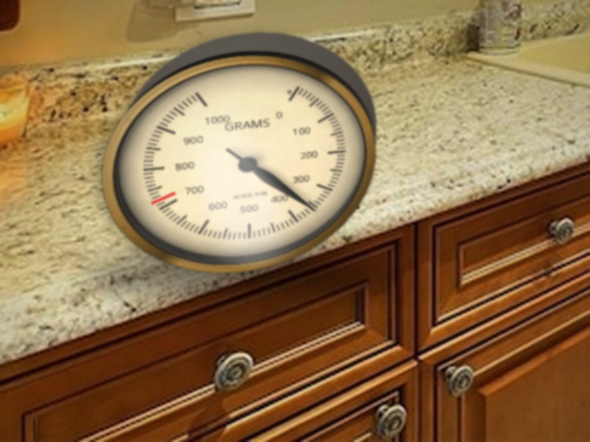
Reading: 350; g
